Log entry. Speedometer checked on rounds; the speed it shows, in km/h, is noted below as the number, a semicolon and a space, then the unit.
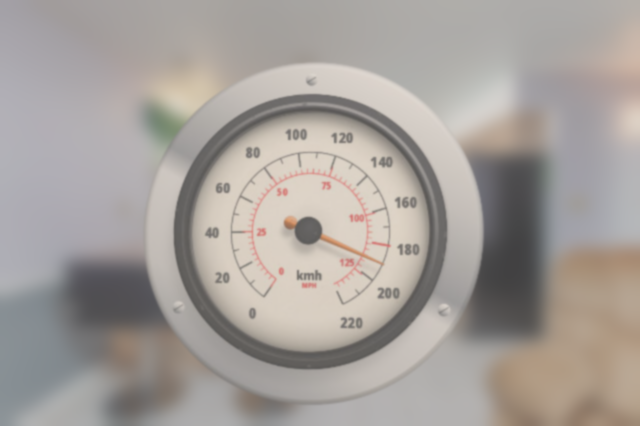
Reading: 190; km/h
